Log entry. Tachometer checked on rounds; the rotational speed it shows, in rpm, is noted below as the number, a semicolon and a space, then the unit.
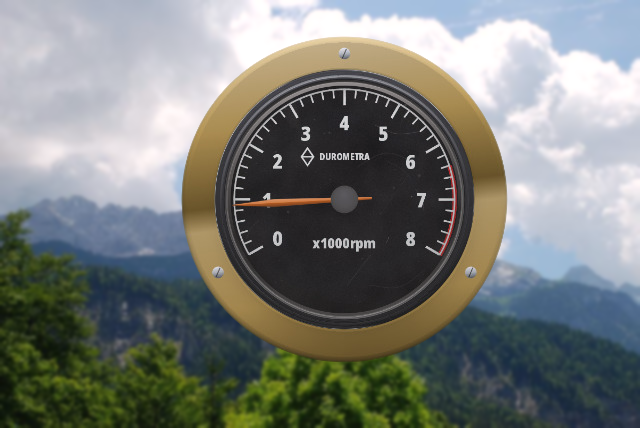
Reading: 900; rpm
